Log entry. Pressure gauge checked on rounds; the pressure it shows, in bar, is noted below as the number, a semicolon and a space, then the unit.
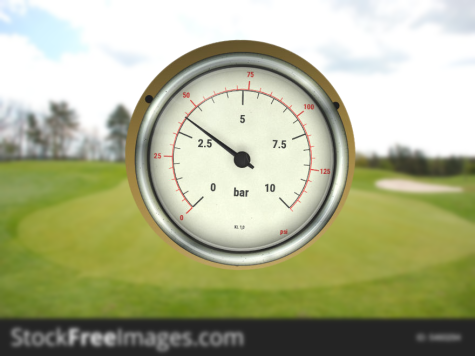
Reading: 3; bar
